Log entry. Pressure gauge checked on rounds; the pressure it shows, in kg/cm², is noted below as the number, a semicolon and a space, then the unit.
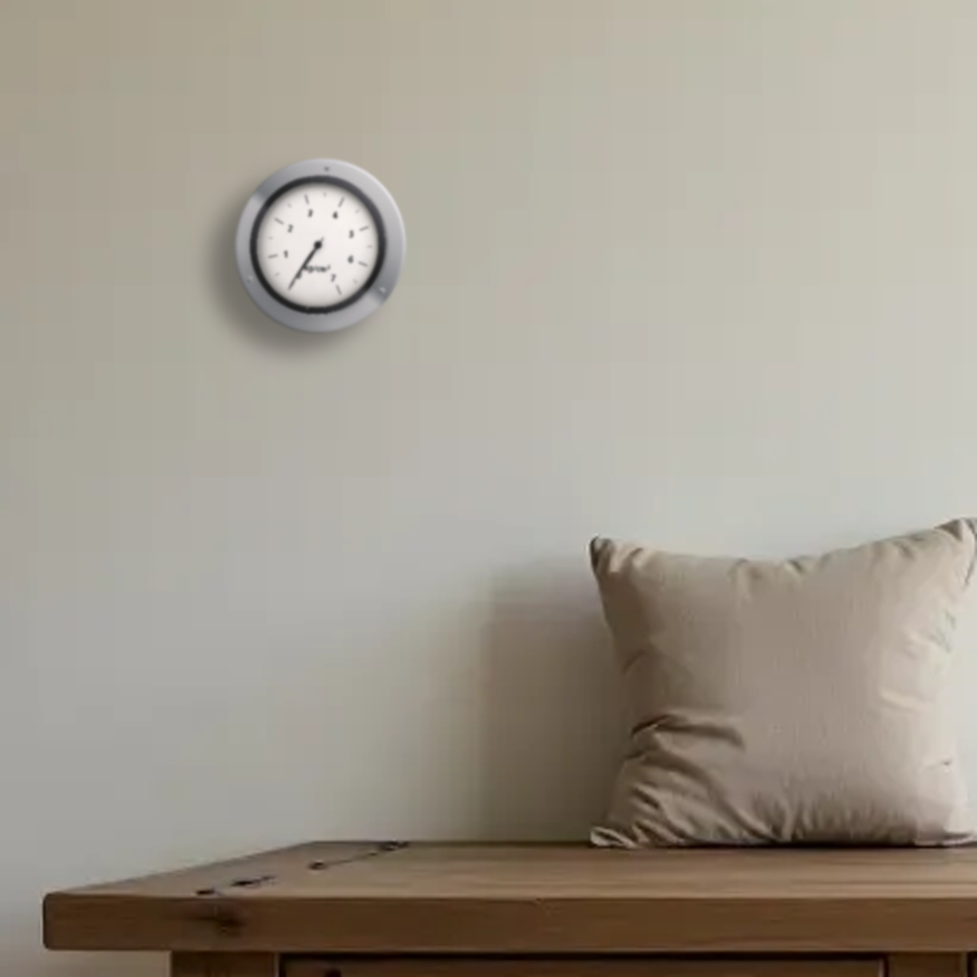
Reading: 0; kg/cm²
